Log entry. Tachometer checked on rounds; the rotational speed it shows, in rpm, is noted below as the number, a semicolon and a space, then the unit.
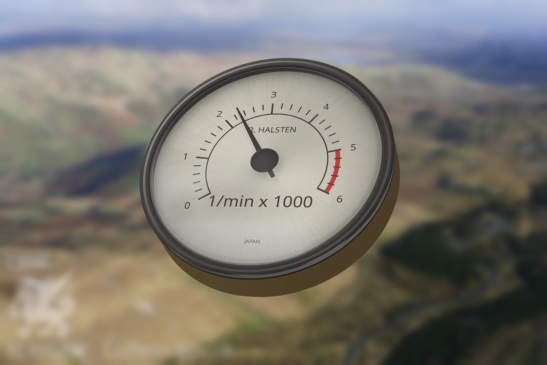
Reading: 2300; rpm
